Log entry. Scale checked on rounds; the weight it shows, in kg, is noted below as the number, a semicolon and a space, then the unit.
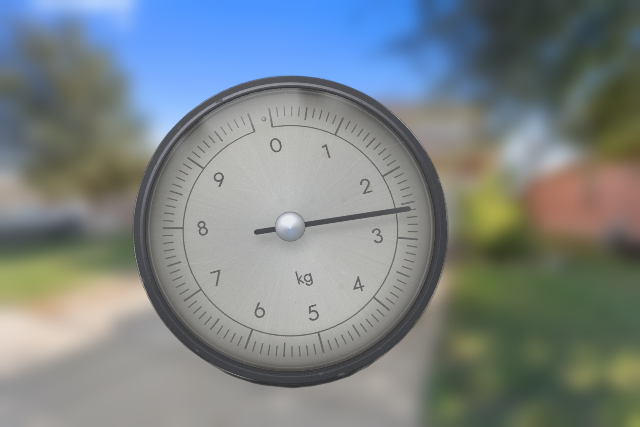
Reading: 2.6; kg
